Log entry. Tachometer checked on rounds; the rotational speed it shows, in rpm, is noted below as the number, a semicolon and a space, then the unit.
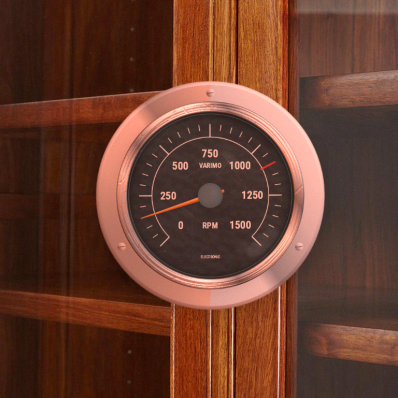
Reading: 150; rpm
